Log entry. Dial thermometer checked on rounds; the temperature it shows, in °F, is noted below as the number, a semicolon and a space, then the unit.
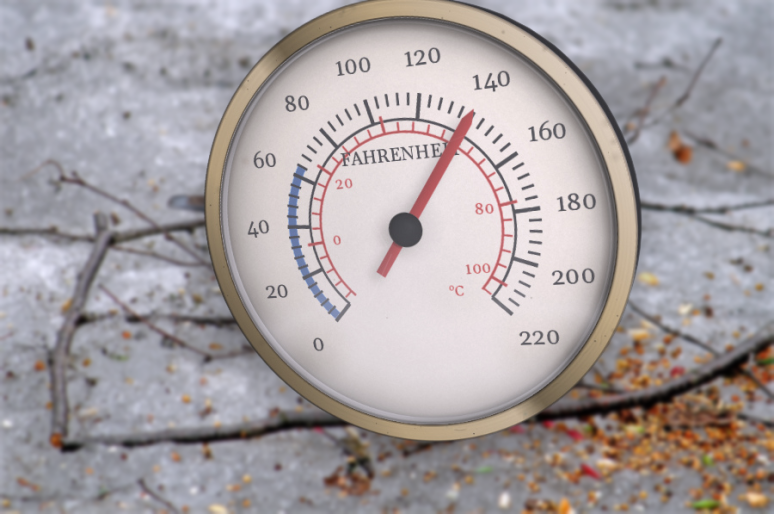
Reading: 140; °F
